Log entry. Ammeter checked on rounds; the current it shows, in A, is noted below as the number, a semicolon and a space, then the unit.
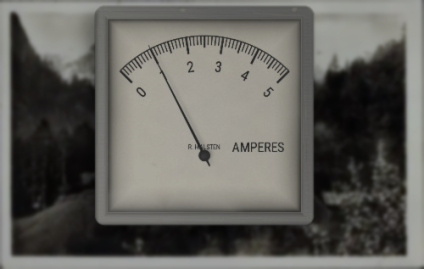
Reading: 1; A
